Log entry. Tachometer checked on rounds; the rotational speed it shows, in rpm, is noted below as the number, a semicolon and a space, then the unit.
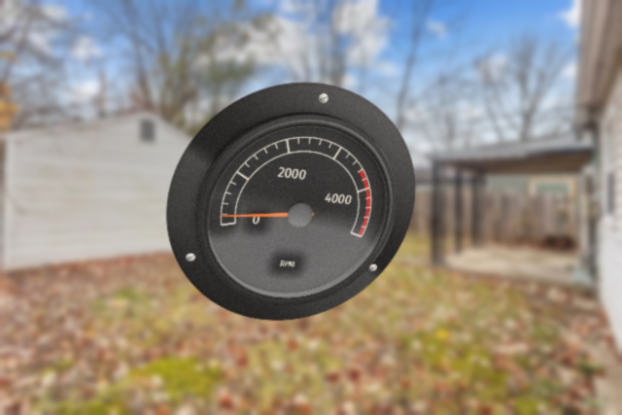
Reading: 200; rpm
